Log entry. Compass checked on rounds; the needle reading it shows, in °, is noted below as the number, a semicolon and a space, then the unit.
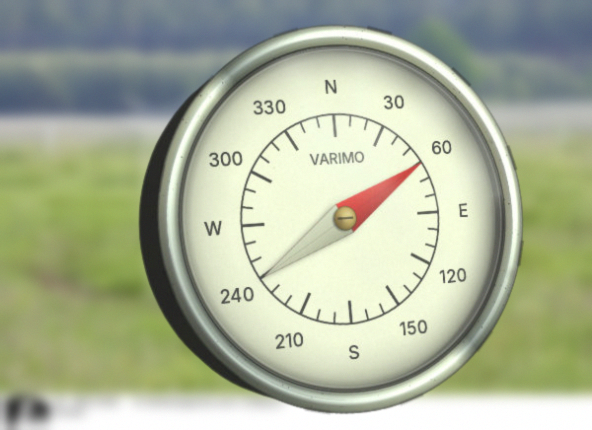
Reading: 60; °
